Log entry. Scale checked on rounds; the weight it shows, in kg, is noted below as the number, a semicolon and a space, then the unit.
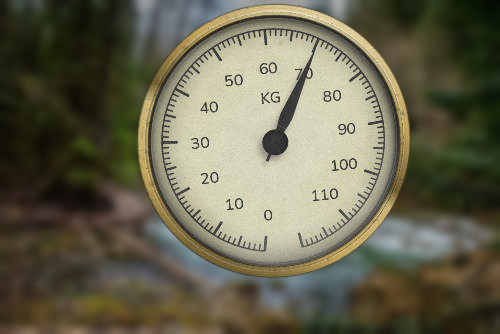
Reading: 70; kg
